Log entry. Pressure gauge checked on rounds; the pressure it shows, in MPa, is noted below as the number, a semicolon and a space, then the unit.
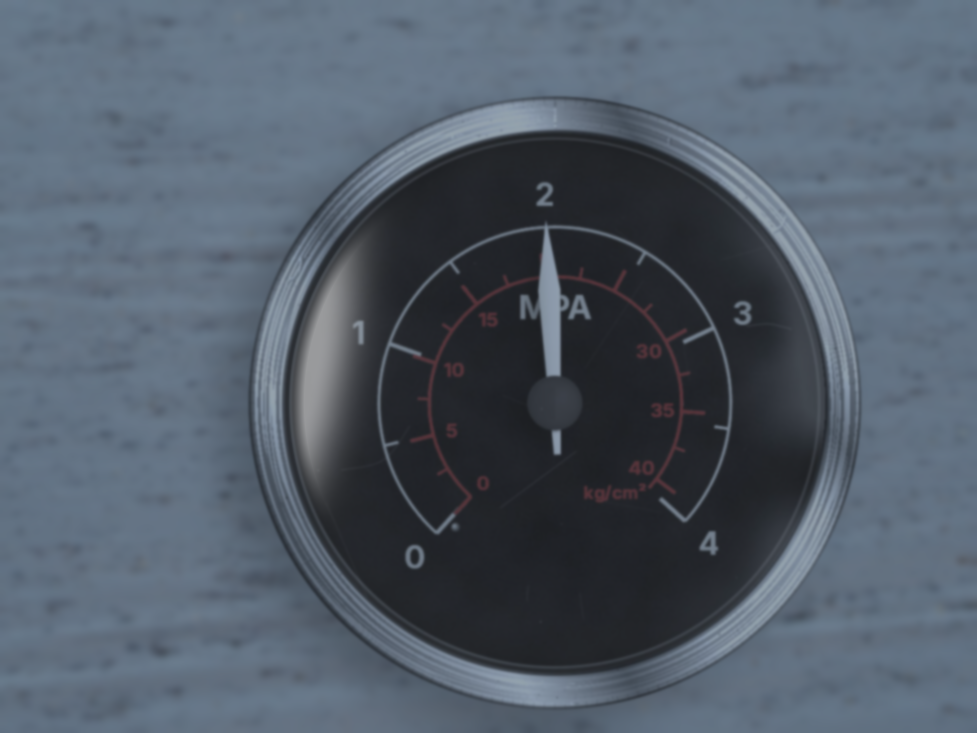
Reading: 2; MPa
